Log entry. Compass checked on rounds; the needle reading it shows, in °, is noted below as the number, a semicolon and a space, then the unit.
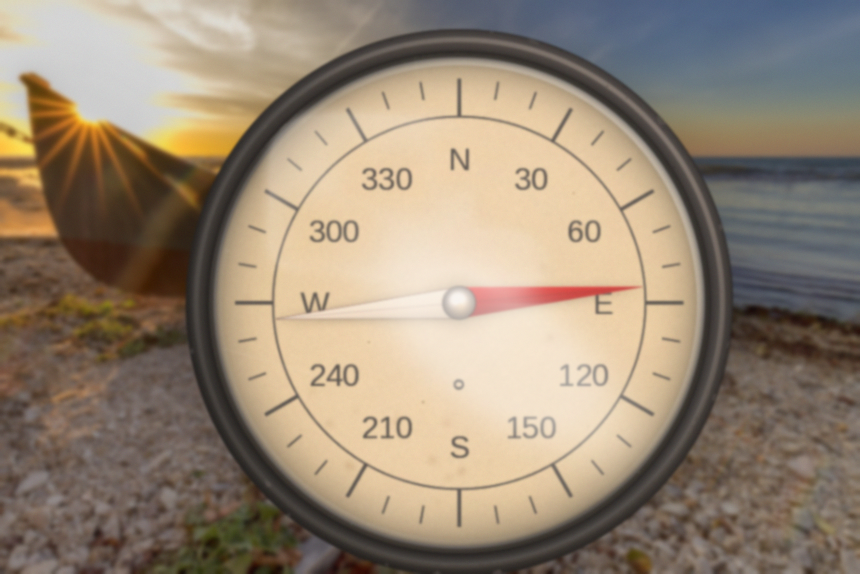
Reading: 85; °
